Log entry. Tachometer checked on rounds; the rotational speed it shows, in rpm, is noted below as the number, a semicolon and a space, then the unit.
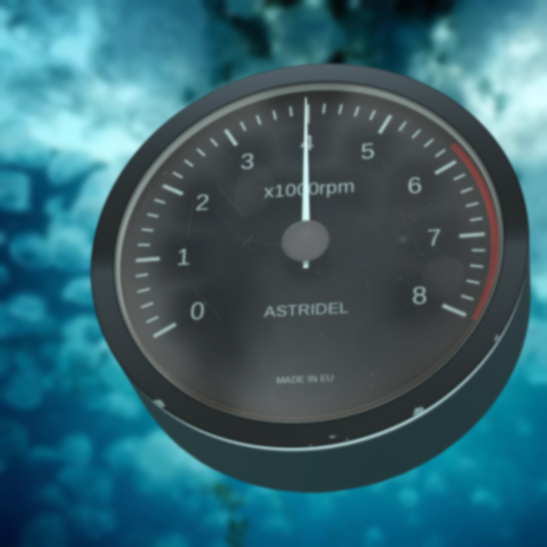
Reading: 4000; rpm
